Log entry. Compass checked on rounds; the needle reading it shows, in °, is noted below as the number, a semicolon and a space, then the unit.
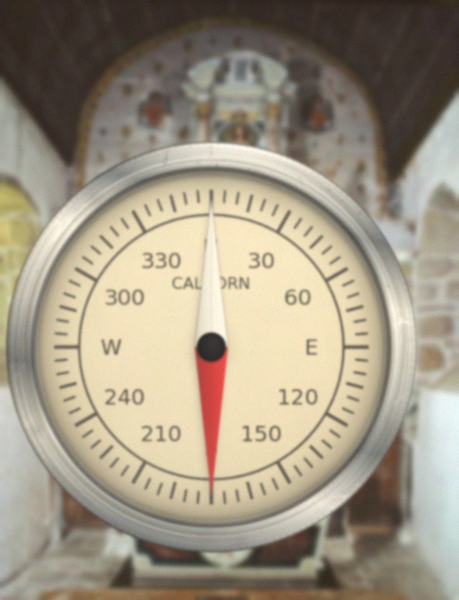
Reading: 180; °
